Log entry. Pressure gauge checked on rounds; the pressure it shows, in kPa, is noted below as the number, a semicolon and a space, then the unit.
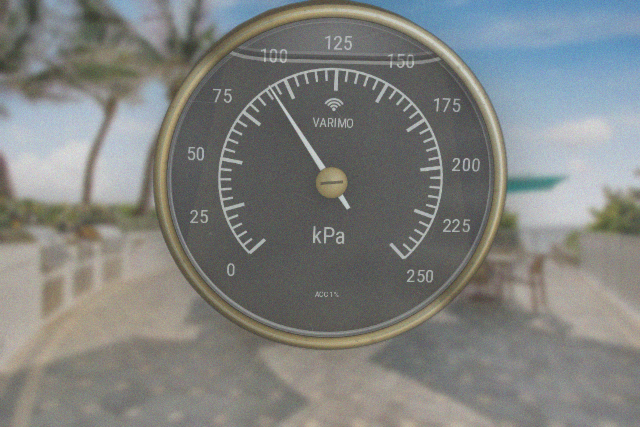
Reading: 92.5; kPa
